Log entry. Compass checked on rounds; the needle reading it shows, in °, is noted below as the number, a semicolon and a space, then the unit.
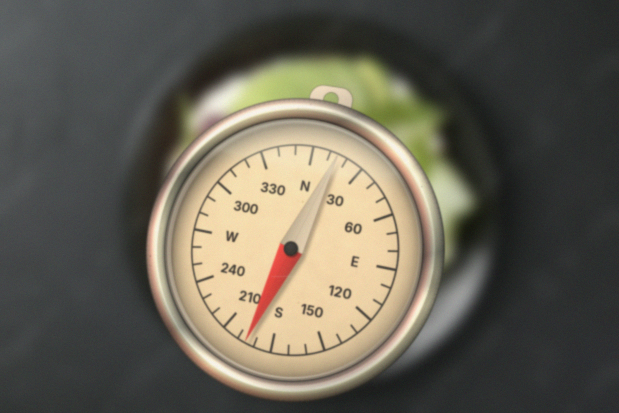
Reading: 195; °
